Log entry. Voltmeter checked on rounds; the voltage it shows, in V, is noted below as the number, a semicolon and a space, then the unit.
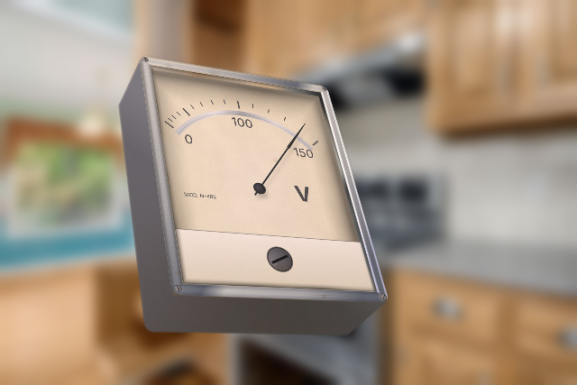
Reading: 140; V
